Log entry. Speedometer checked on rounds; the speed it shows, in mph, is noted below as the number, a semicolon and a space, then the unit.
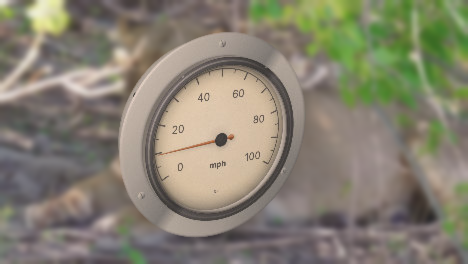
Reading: 10; mph
